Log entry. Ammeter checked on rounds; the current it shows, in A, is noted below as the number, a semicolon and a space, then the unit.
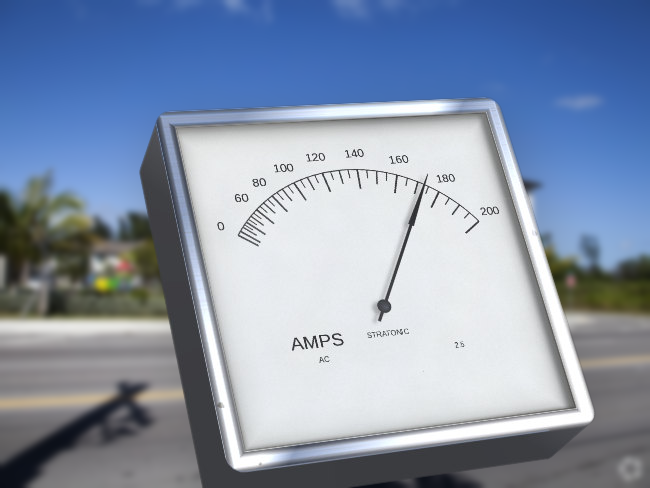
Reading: 172.5; A
